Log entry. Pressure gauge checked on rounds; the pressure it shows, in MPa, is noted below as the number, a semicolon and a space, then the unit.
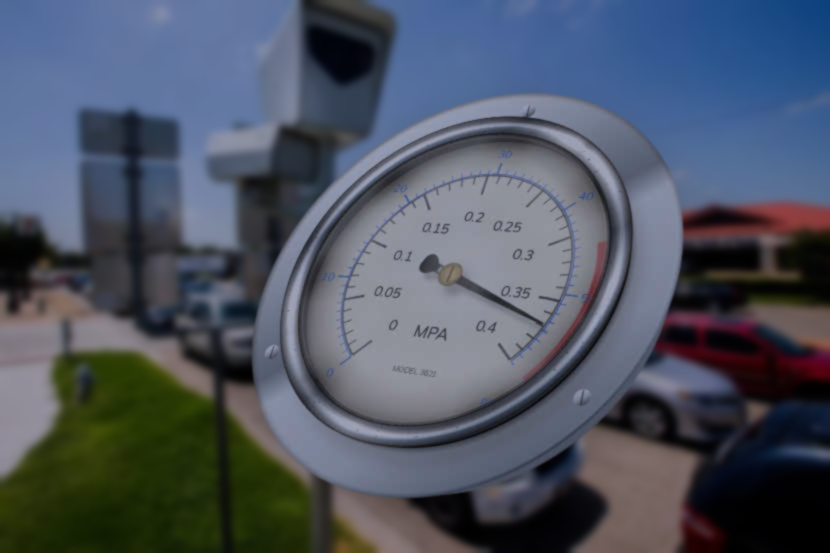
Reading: 0.37; MPa
